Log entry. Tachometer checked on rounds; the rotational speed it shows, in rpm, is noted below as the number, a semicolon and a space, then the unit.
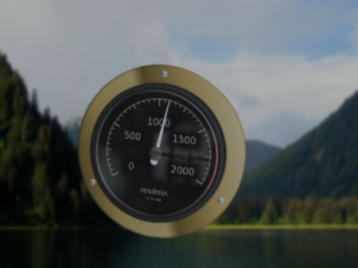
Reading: 1100; rpm
